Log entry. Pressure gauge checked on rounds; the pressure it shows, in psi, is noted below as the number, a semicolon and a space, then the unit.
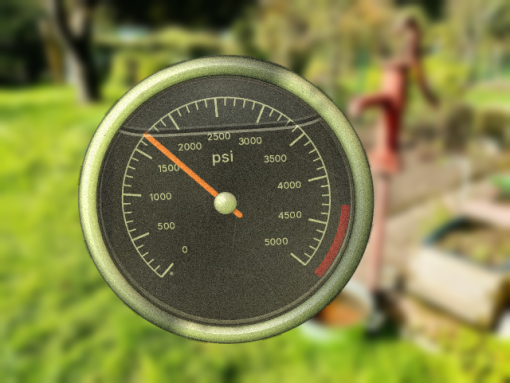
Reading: 1700; psi
